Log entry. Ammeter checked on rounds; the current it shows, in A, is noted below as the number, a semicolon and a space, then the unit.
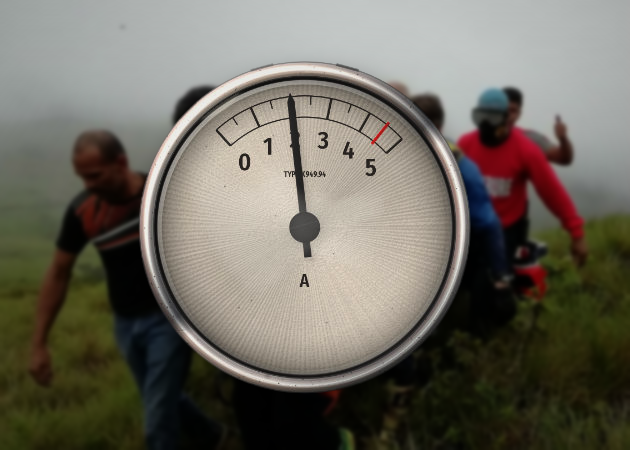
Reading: 2; A
